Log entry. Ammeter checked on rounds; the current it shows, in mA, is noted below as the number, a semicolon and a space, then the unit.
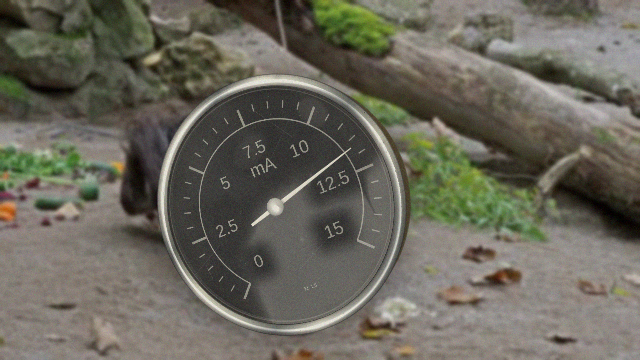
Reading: 11.75; mA
